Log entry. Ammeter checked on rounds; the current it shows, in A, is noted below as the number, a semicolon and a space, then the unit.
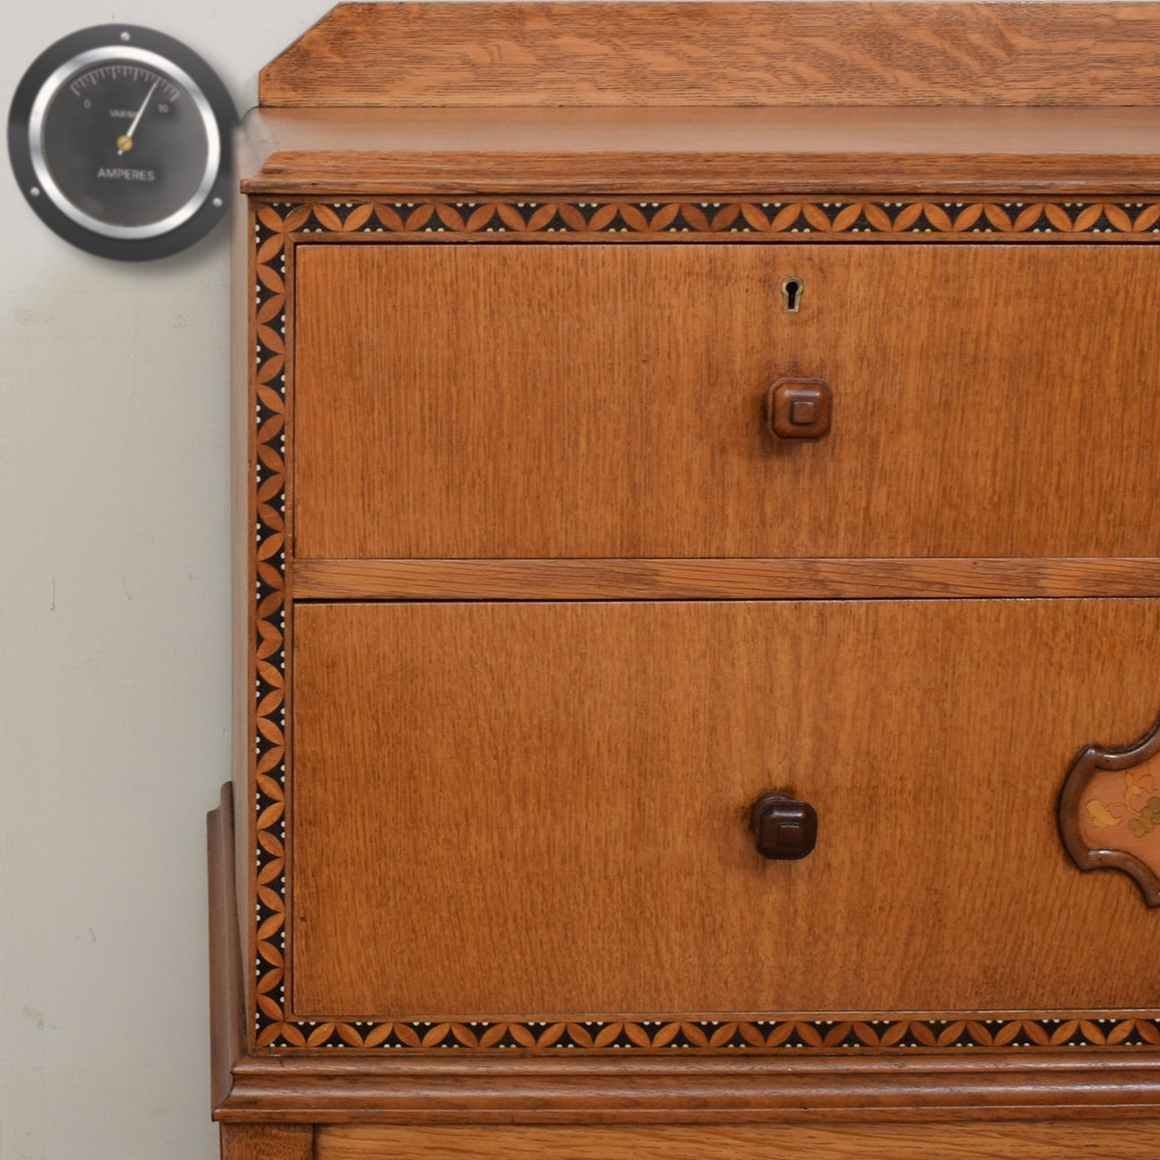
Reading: 8; A
